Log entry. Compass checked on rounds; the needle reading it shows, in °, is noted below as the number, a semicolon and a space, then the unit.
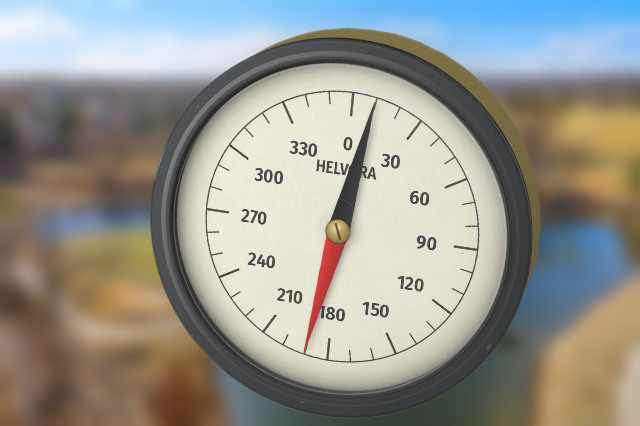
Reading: 190; °
